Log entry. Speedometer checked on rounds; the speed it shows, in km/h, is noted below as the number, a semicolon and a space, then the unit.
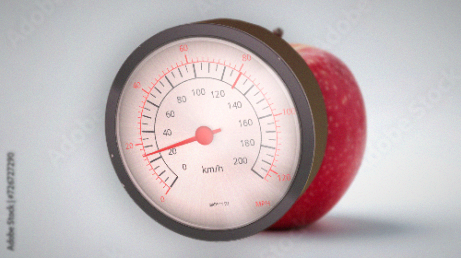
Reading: 25; km/h
